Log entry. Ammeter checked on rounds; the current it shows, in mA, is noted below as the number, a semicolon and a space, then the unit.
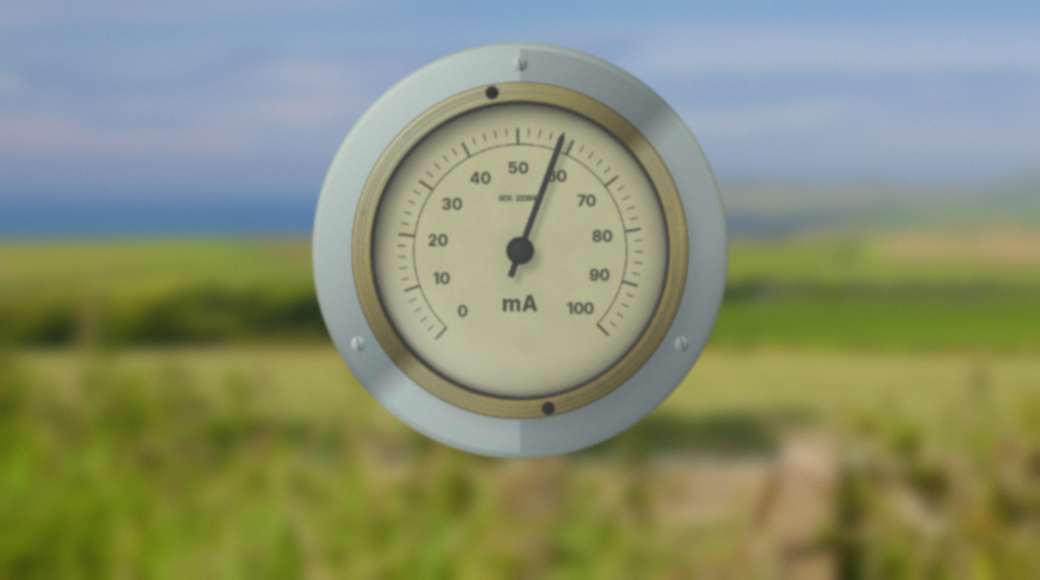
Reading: 58; mA
